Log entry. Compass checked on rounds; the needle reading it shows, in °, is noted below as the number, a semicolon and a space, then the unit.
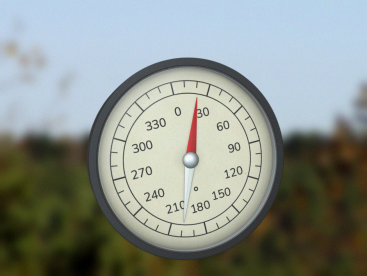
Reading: 20; °
